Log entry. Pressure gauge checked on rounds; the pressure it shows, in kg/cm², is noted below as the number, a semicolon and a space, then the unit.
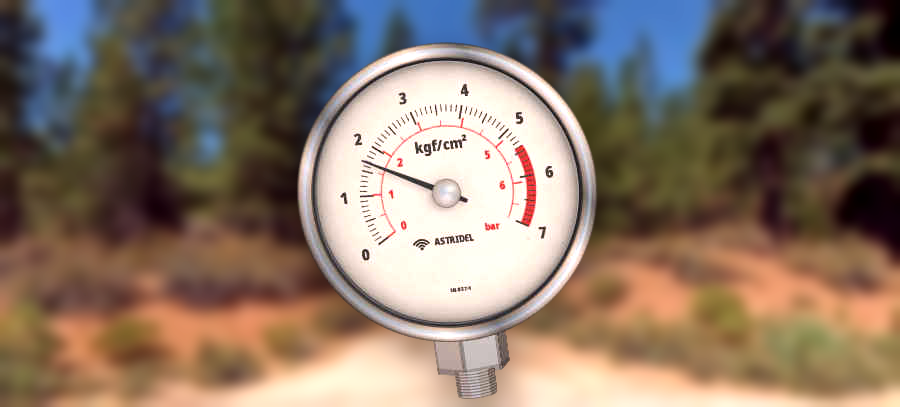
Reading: 1.7; kg/cm²
